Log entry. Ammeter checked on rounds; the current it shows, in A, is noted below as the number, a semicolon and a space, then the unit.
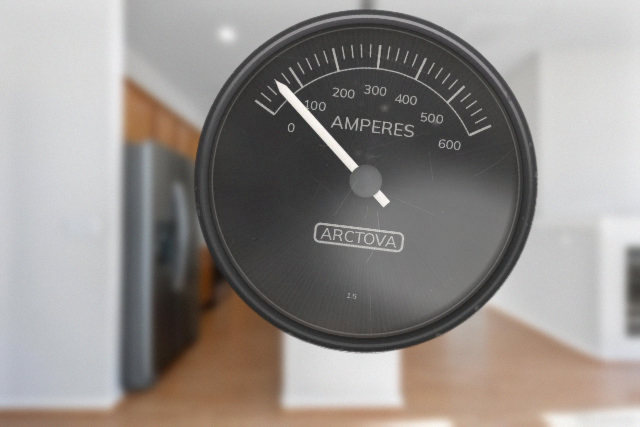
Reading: 60; A
